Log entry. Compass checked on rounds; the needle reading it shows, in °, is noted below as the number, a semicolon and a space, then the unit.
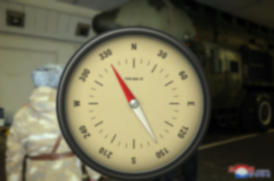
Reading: 330; °
